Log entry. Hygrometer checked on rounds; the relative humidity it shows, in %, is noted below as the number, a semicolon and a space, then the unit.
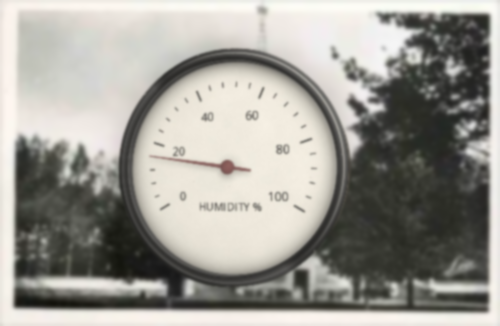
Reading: 16; %
